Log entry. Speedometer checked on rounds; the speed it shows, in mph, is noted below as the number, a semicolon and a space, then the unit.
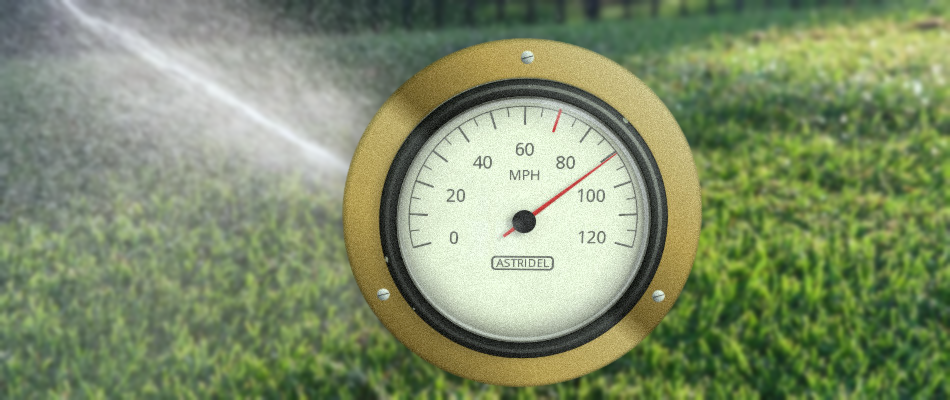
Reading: 90; mph
